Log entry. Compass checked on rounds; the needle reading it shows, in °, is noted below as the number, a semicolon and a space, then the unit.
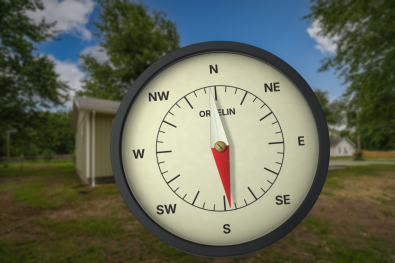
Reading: 175; °
